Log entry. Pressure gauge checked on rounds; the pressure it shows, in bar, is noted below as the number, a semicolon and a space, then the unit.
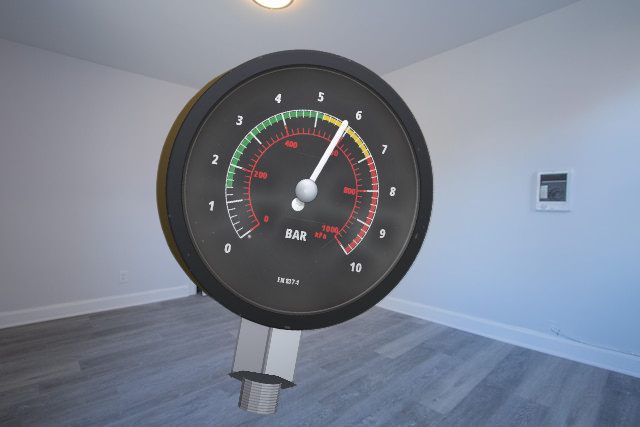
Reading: 5.8; bar
